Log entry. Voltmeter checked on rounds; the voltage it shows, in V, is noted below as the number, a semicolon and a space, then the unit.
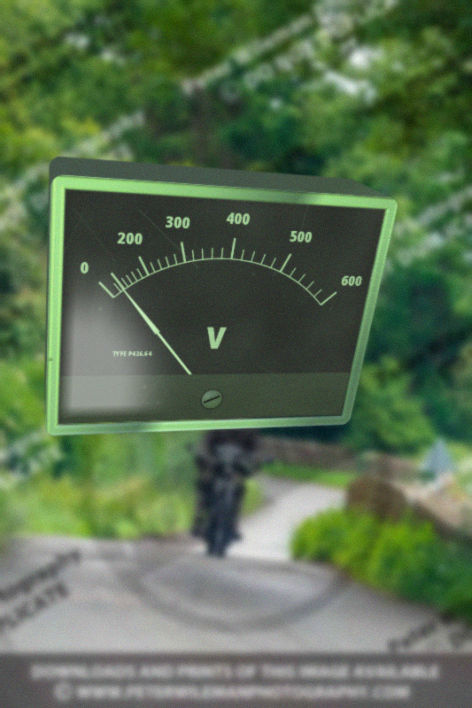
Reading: 100; V
